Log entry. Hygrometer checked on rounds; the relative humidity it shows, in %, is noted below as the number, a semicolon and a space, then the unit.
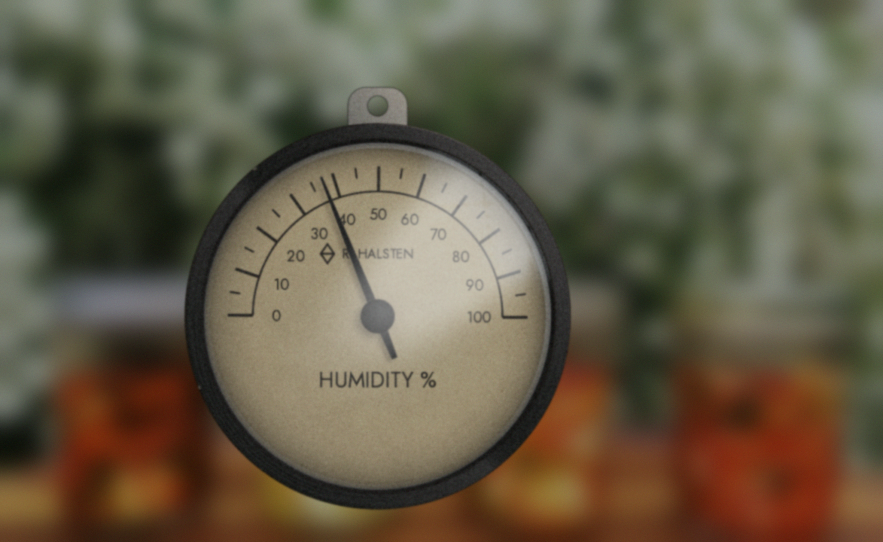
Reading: 37.5; %
